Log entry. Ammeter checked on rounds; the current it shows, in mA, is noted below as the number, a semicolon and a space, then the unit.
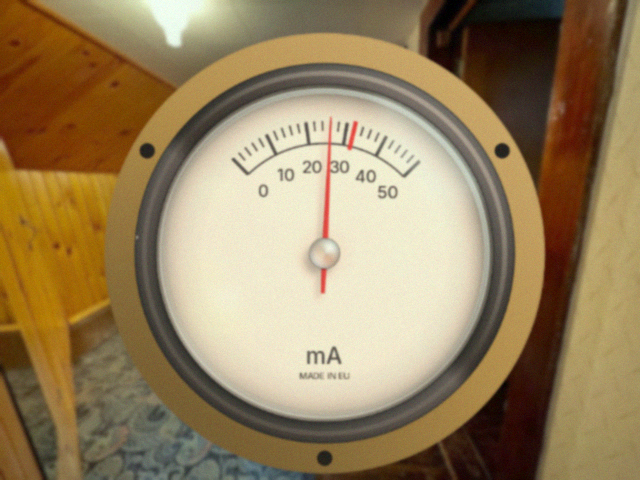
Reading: 26; mA
